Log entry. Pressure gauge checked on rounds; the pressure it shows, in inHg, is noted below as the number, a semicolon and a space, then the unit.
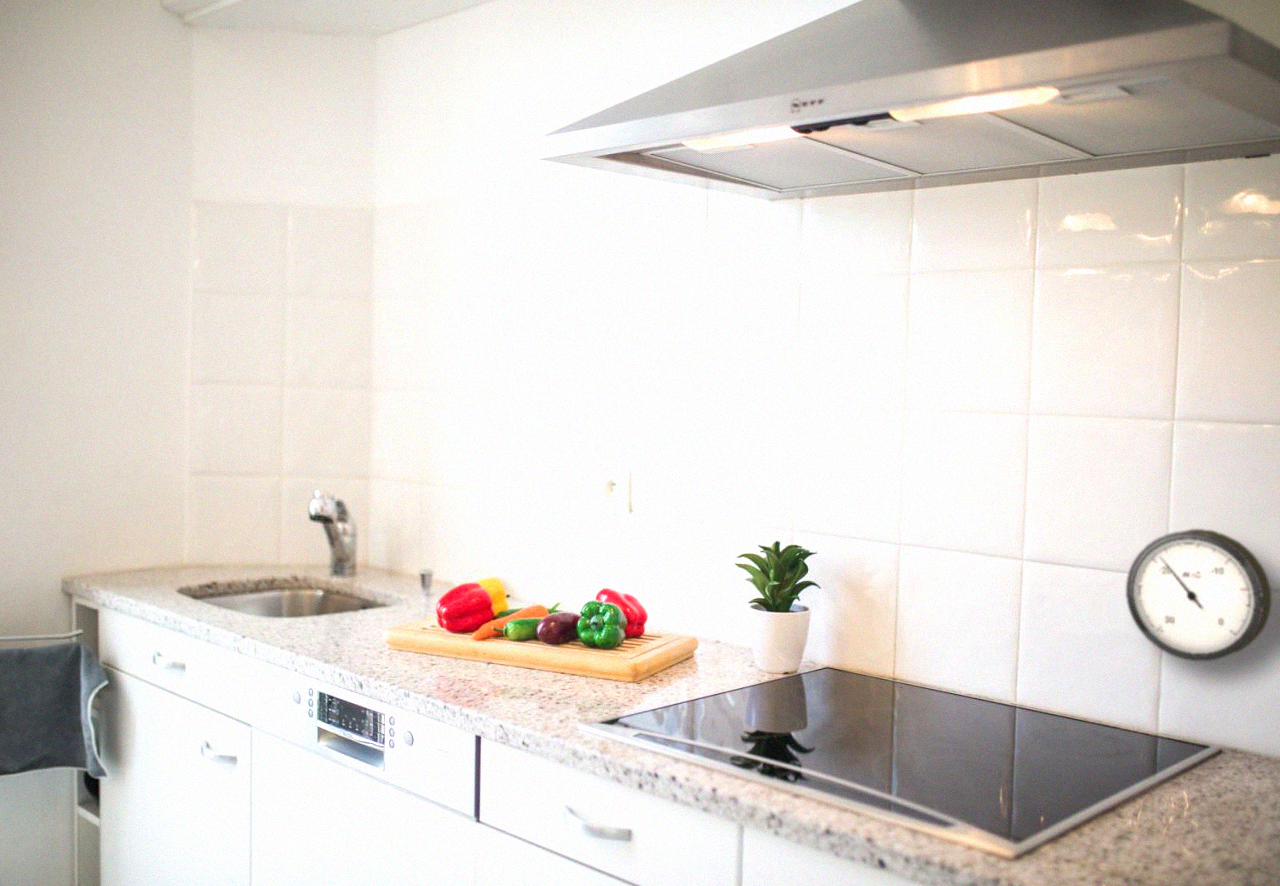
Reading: -19; inHg
